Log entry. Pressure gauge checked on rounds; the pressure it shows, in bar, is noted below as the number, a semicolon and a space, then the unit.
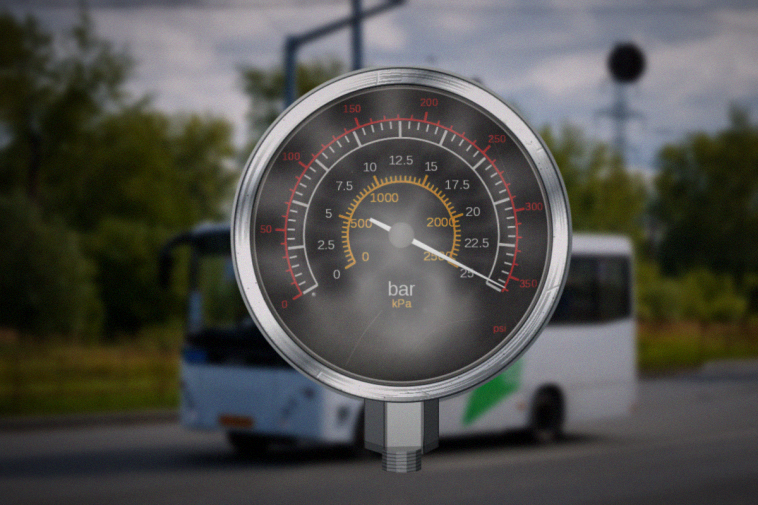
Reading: 24.75; bar
